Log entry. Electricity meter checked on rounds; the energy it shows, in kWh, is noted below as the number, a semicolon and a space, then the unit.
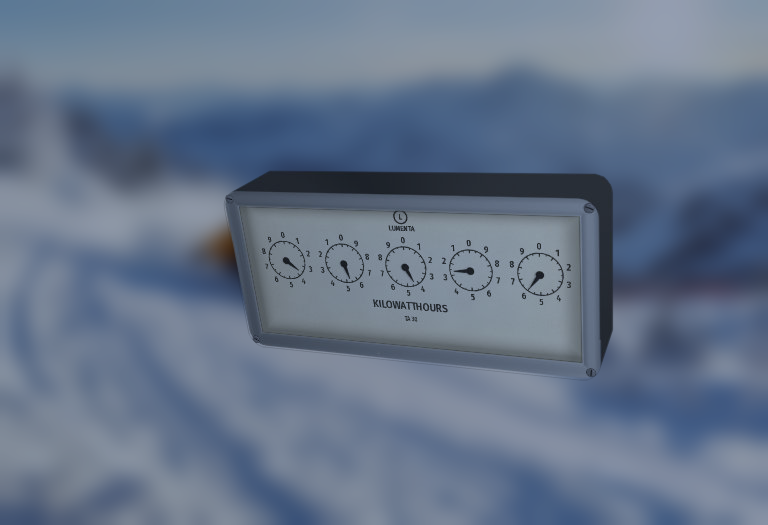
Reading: 35426; kWh
